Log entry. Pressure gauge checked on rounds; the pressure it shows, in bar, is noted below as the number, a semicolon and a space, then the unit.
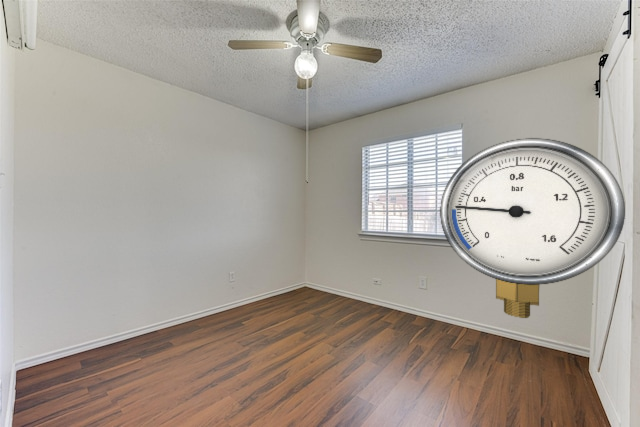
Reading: 0.3; bar
